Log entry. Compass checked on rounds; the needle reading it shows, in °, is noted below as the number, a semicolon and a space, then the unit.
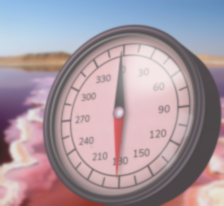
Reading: 180; °
